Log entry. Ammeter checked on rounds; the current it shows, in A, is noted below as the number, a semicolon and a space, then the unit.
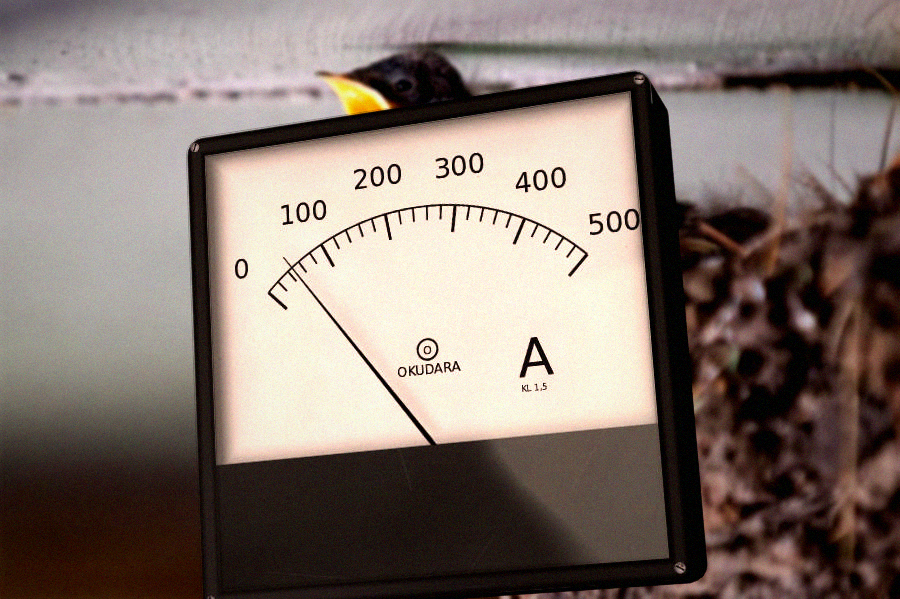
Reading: 50; A
